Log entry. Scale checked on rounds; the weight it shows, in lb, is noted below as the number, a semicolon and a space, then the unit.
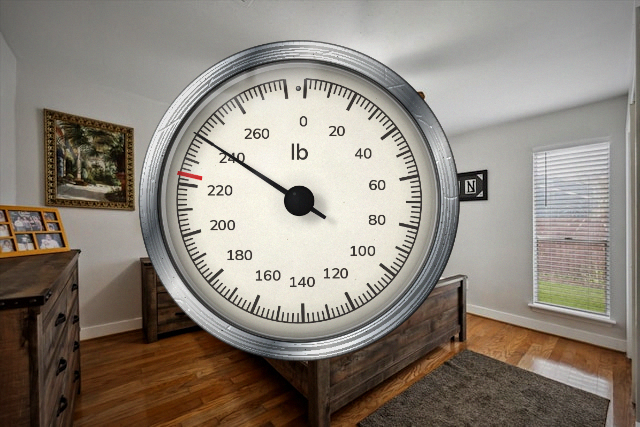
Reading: 240; lb
